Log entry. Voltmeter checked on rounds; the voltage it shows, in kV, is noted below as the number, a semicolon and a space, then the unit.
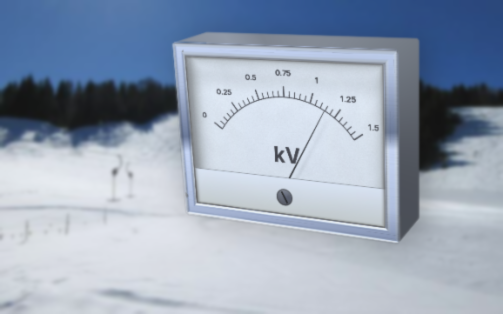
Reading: 1.15; kV
